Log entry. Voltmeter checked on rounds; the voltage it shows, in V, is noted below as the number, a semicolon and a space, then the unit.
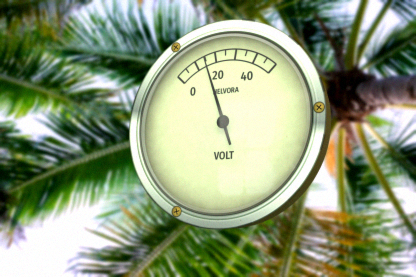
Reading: 15; V
